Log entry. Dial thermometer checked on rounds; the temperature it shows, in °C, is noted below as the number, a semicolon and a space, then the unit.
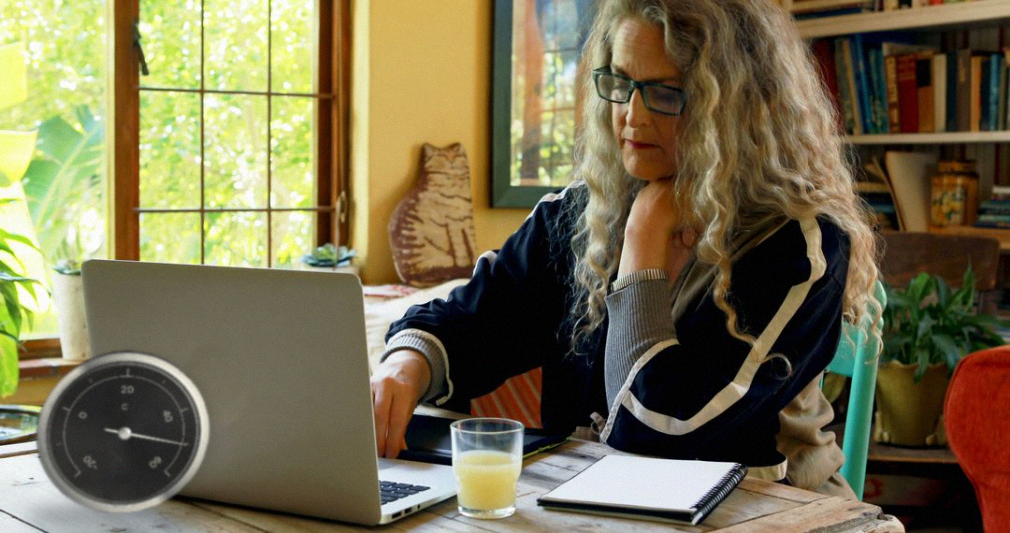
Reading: 50; °C
